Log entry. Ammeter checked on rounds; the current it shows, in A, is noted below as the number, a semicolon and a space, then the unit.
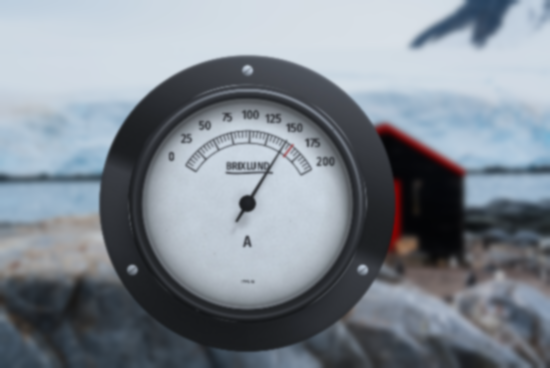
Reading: 150; A
